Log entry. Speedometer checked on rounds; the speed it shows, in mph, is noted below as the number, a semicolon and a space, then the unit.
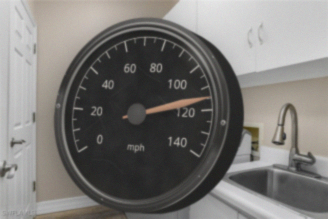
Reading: 115; mph
